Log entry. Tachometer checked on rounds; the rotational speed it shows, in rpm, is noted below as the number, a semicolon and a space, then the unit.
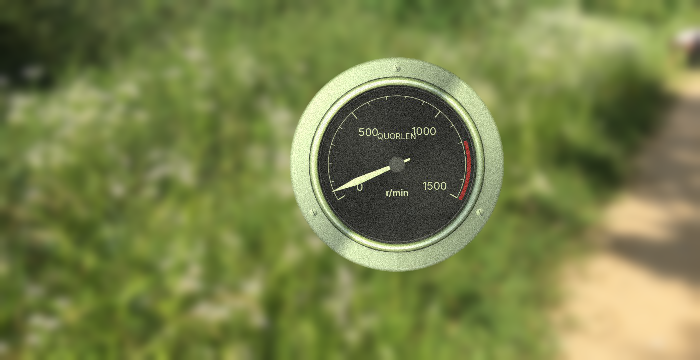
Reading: 50; rpm
